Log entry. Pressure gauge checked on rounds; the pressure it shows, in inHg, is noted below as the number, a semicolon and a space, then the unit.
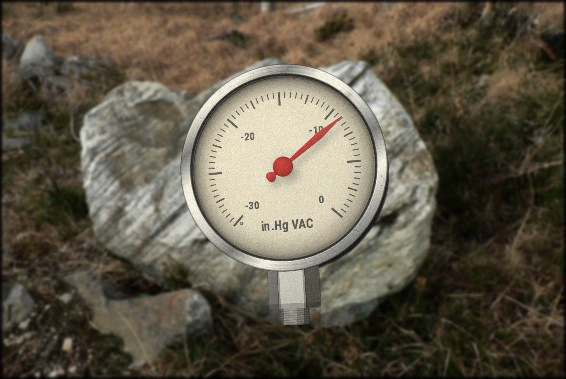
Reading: -9; inHg
